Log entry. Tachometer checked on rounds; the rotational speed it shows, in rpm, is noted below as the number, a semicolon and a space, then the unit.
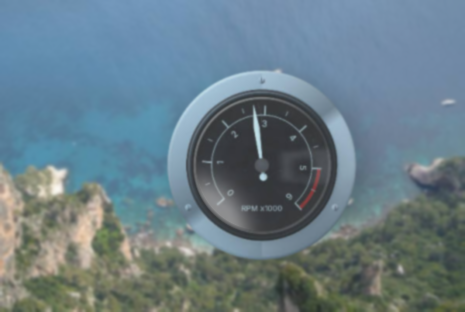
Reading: 2750; rpm
